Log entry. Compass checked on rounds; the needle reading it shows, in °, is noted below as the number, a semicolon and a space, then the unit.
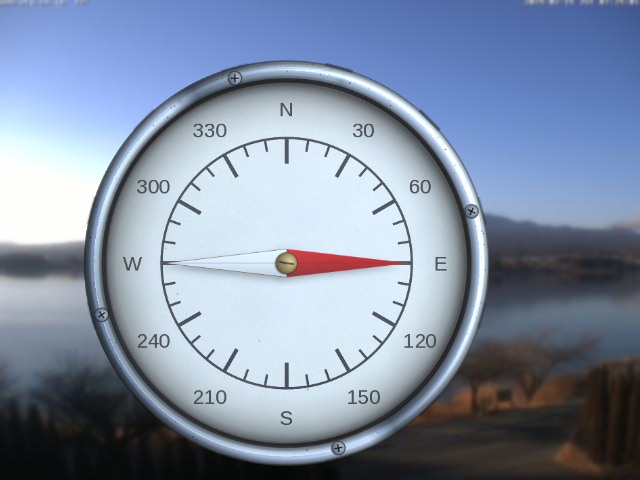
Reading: 90; °
